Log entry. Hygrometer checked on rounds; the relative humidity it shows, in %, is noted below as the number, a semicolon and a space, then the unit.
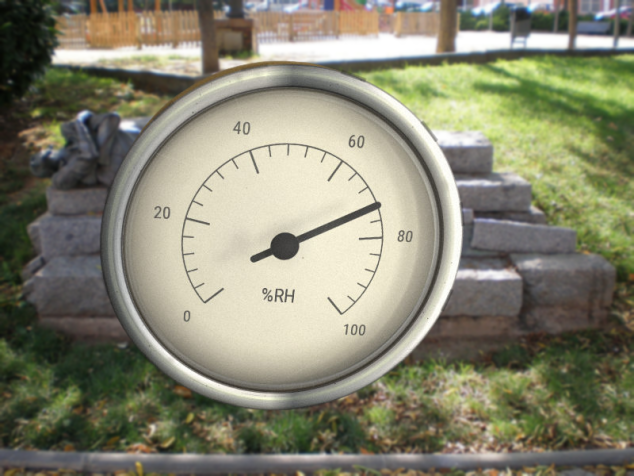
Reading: 72; %
